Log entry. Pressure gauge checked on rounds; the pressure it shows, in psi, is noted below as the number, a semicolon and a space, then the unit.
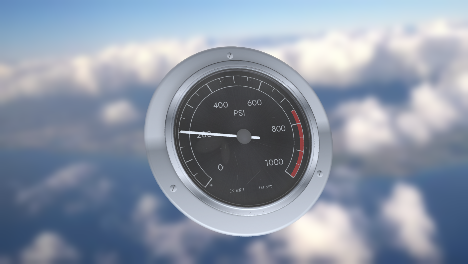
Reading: 200; psi
